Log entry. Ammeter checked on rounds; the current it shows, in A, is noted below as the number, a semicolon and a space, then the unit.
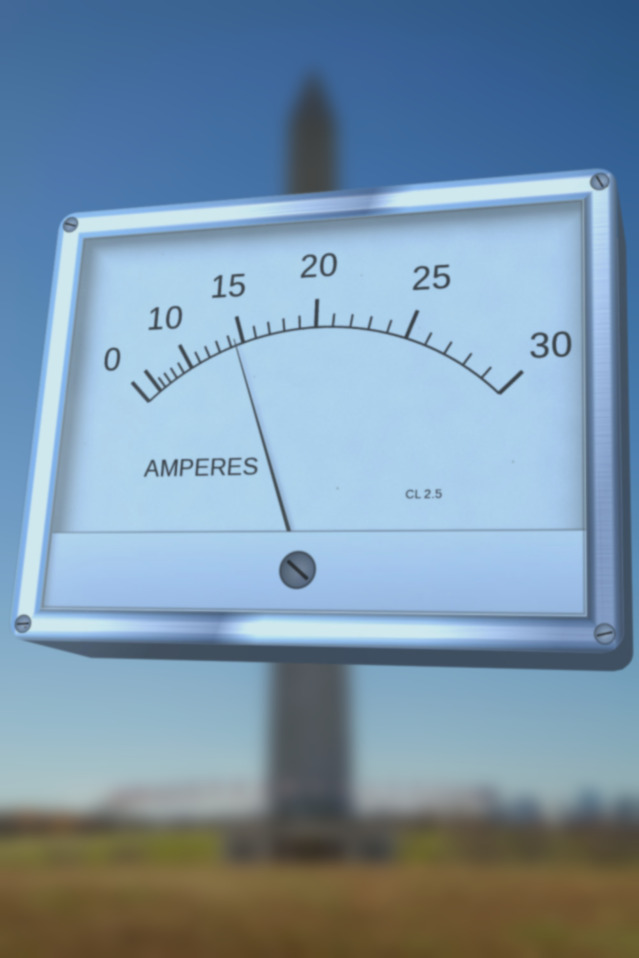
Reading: 14.5; A
